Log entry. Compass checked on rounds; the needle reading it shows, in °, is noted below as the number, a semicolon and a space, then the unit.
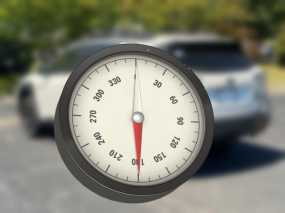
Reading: 180; °
